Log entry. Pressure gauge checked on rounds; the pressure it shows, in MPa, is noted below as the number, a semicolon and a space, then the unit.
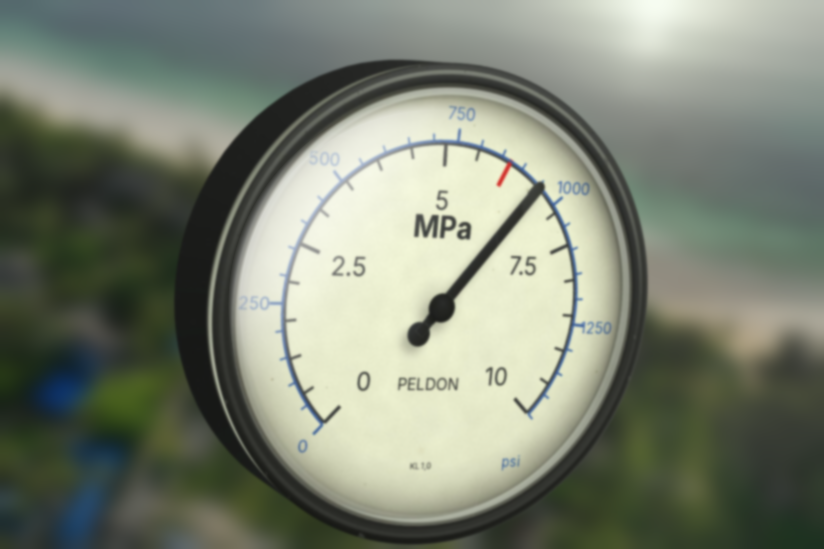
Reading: 6.5; MPa
